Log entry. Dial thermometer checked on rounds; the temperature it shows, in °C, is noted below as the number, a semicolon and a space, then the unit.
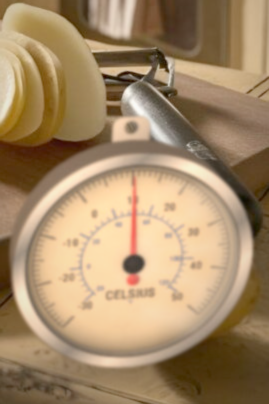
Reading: 10; °C
